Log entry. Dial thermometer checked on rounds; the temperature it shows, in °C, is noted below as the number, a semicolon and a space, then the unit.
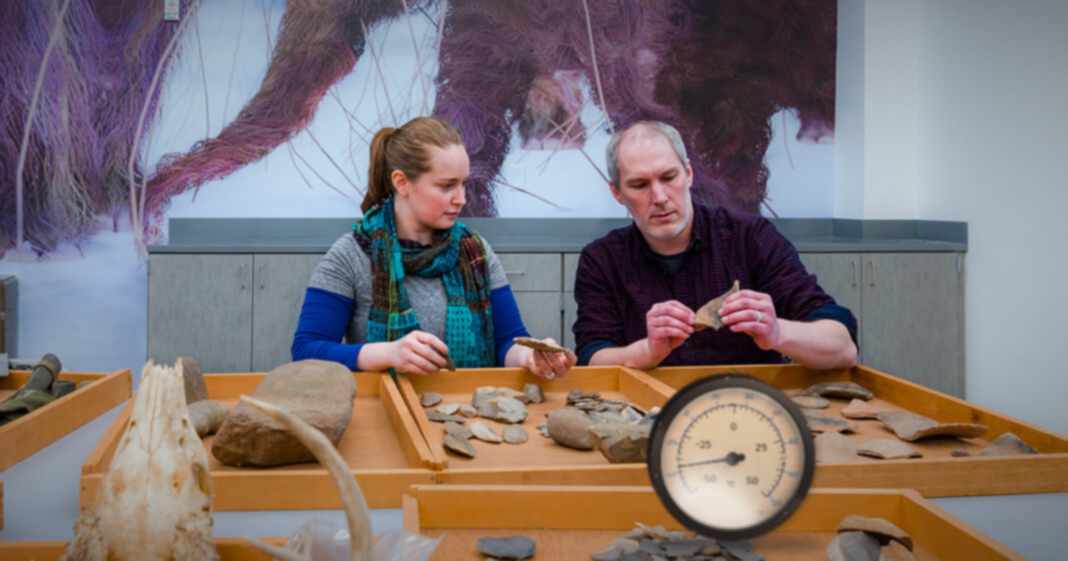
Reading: -37.5; °C
